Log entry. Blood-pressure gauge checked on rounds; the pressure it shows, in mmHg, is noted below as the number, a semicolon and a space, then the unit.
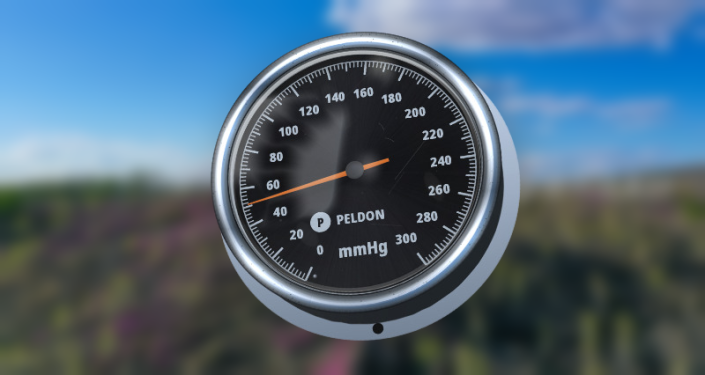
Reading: 50; mmHg
